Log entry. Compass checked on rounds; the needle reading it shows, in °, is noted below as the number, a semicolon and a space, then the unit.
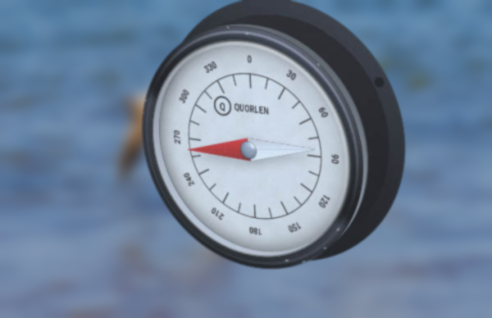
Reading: 262.5; °
